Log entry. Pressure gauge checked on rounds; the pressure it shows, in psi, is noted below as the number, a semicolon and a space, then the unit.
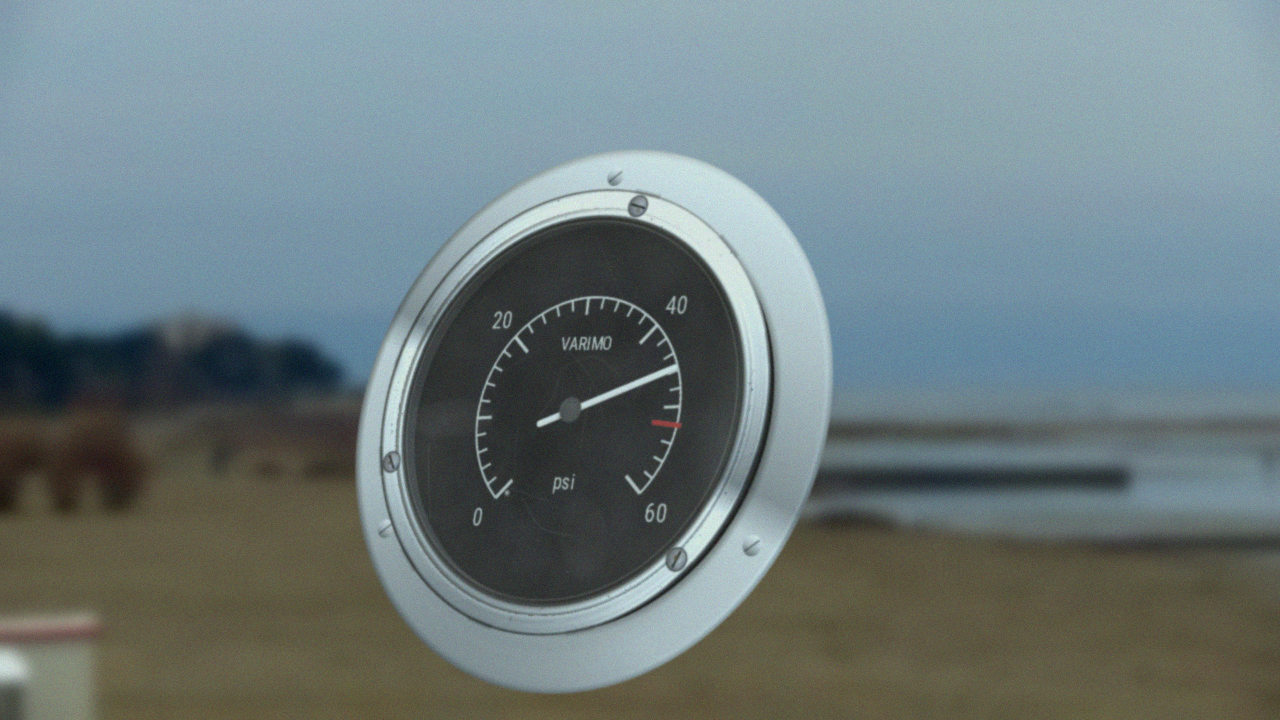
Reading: 46; psi
